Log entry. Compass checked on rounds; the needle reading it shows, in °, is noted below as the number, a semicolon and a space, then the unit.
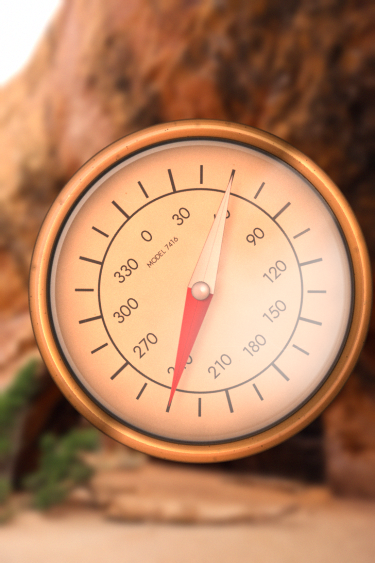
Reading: 240; °
